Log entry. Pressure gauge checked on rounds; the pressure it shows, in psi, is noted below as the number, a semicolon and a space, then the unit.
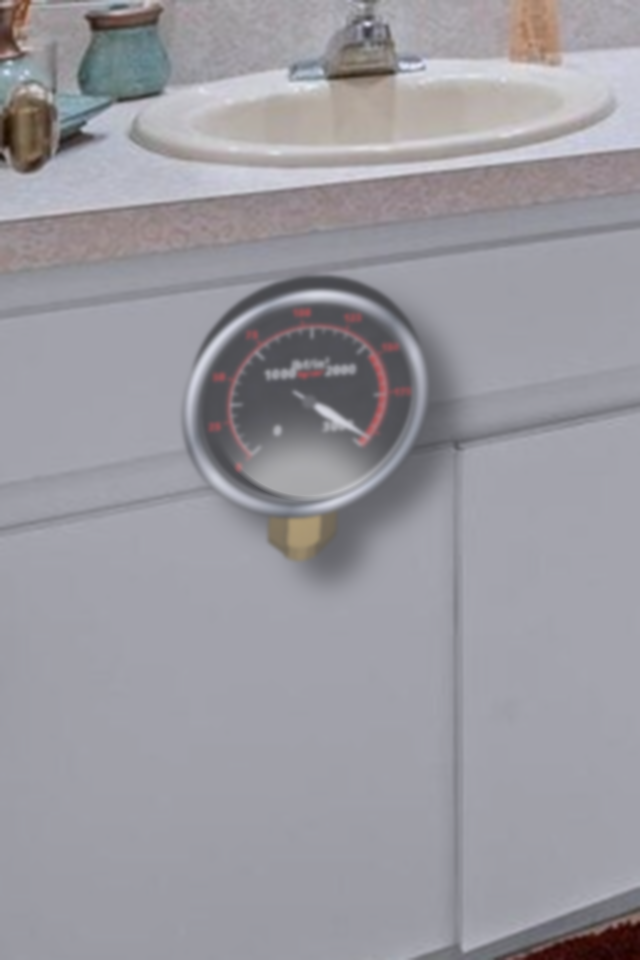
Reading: 2900; psi
